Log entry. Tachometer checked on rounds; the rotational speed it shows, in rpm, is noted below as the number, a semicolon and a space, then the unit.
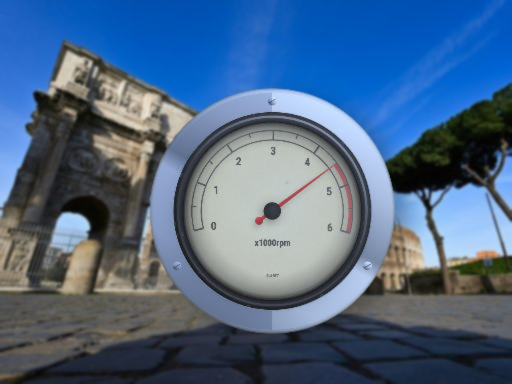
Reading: 4500; rpm
